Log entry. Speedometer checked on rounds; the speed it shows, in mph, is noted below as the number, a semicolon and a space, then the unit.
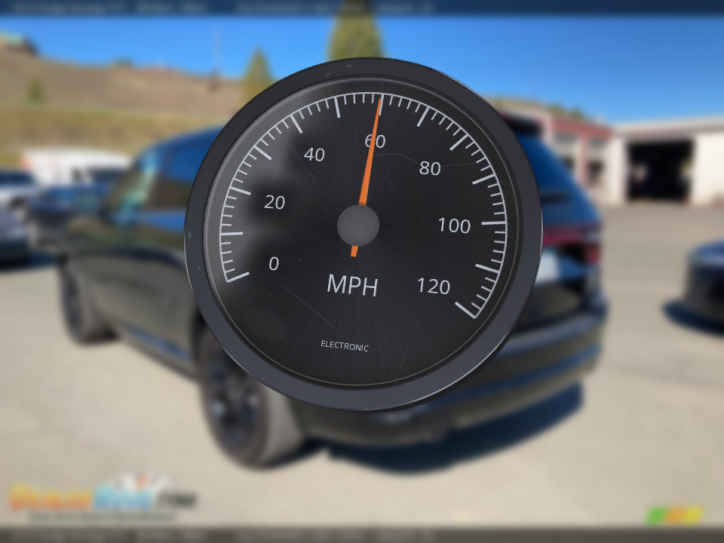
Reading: 60; mph
